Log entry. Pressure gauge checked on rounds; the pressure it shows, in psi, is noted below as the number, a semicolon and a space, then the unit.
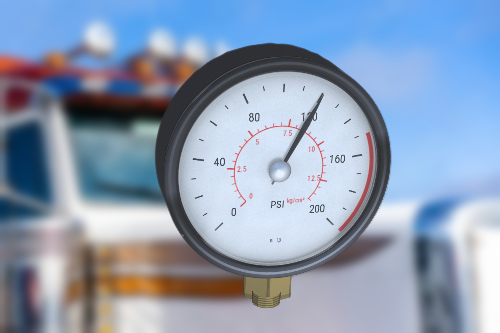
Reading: 120; psi
